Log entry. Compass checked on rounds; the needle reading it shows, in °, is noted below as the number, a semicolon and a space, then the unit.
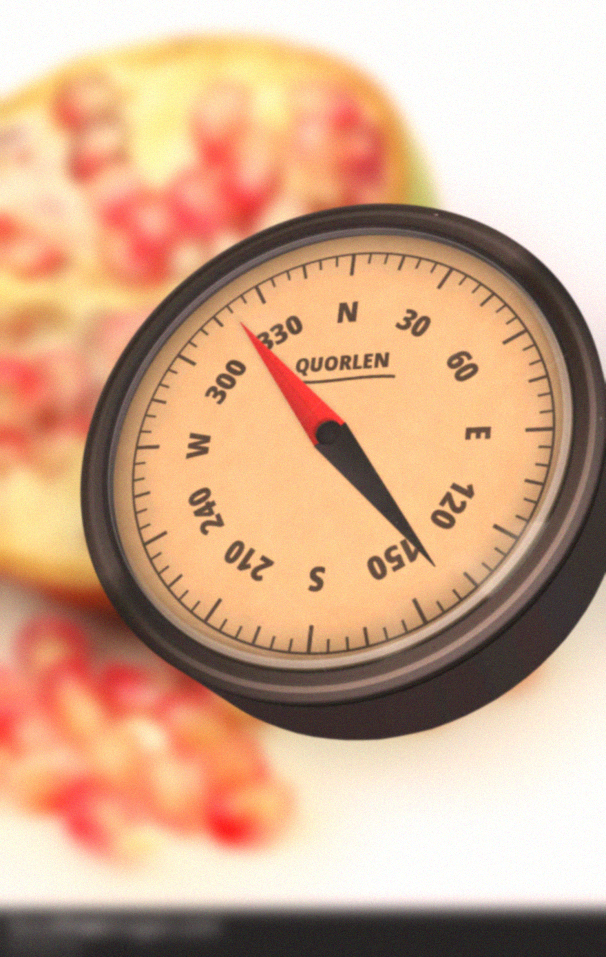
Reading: 320; °
